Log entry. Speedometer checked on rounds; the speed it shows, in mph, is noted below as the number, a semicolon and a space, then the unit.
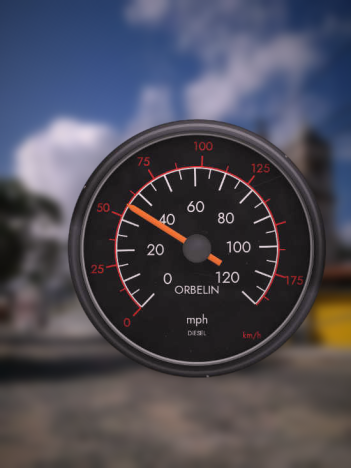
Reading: 35; mph
